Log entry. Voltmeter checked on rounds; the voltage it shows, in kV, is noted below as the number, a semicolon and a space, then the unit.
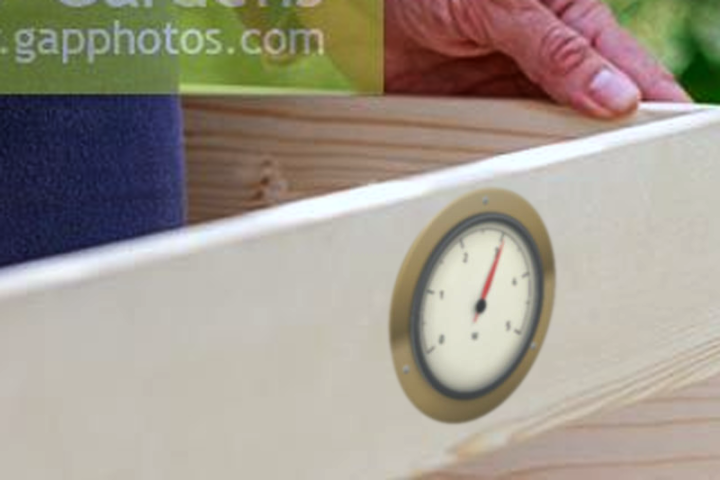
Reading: 3; kV
